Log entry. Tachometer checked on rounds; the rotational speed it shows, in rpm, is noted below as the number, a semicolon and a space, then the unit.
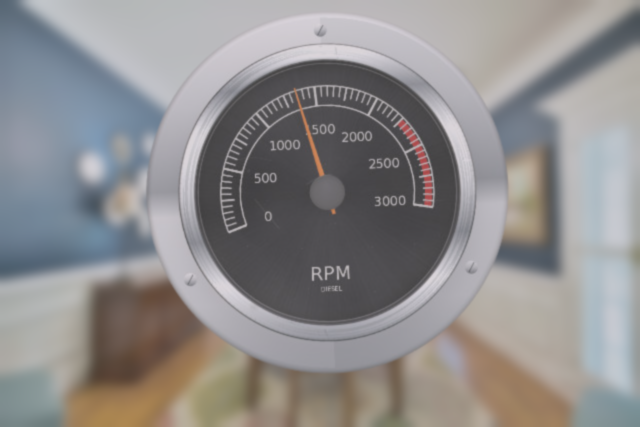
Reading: 1350; rpm
